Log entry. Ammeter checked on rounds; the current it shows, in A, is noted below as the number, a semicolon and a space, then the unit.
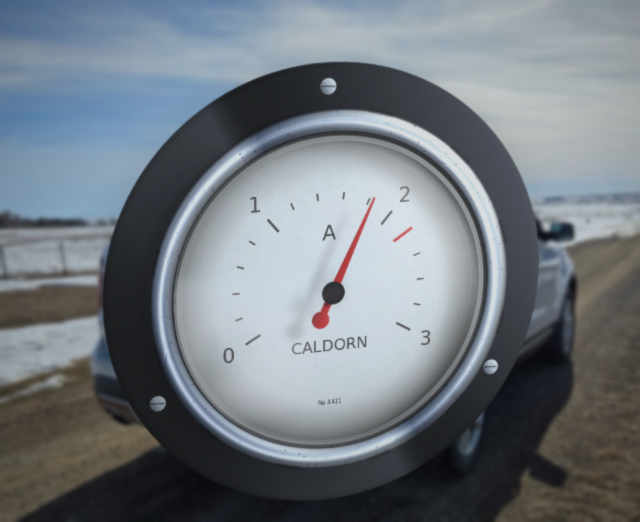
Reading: 1.8; A
